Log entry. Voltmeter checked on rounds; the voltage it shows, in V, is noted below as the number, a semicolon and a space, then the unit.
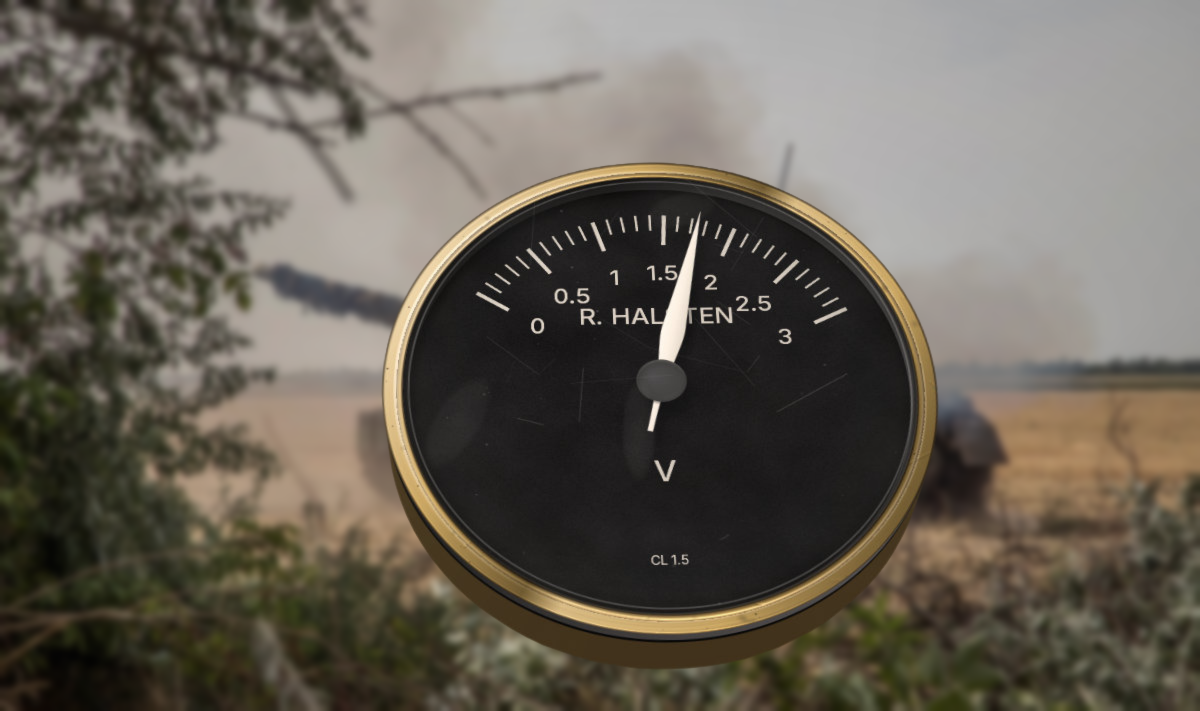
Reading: 1.75; V
